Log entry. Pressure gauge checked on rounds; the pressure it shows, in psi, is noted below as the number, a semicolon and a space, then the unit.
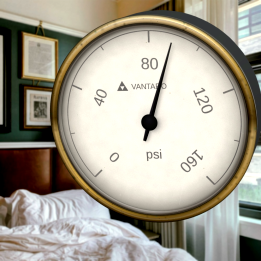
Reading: 90; psi
